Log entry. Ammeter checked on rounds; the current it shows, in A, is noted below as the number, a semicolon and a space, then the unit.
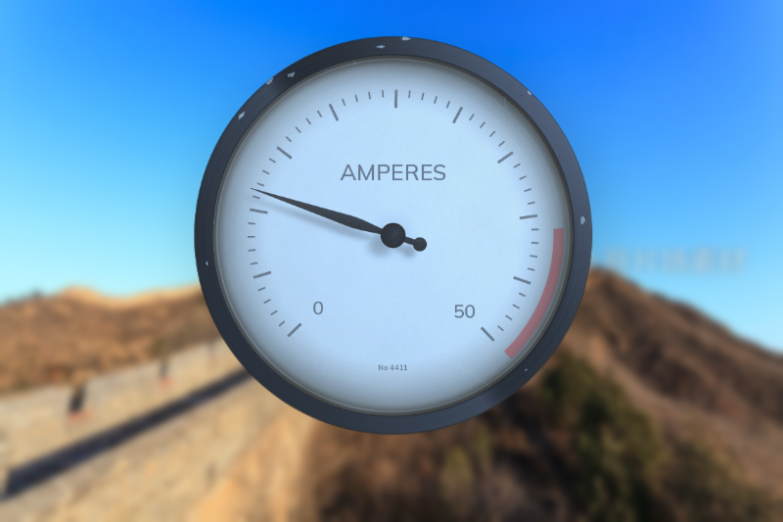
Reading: 11.5; A
